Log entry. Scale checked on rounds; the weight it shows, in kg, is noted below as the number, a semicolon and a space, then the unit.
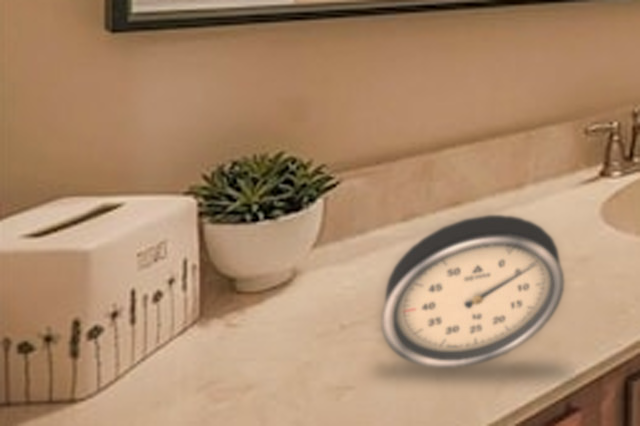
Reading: 5; kg
